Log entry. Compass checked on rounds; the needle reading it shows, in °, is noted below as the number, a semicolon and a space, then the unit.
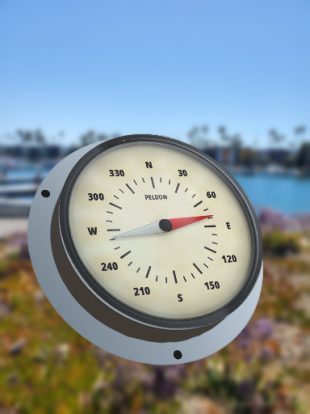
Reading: 80; °
